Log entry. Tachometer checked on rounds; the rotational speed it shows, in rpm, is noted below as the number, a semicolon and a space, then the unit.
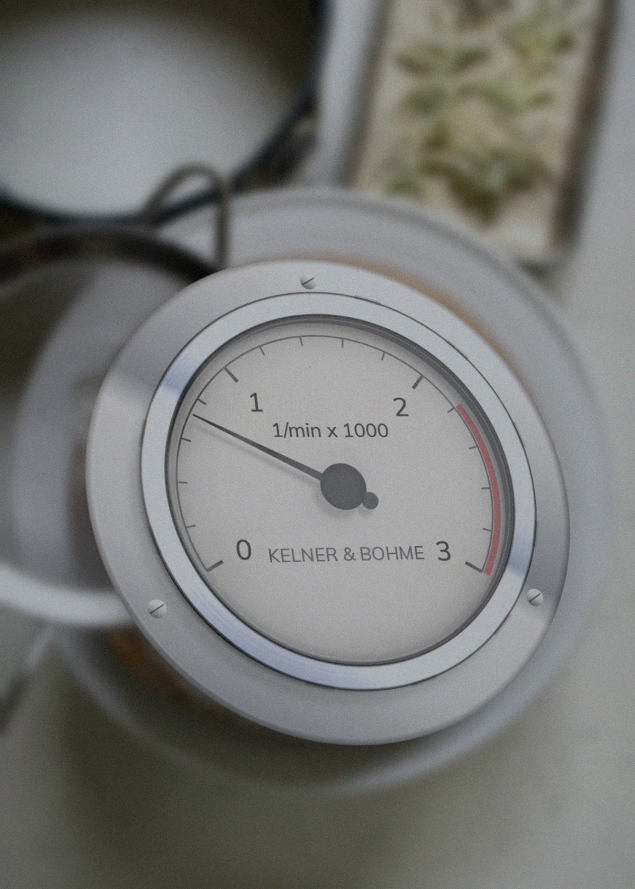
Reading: 700; rpm
